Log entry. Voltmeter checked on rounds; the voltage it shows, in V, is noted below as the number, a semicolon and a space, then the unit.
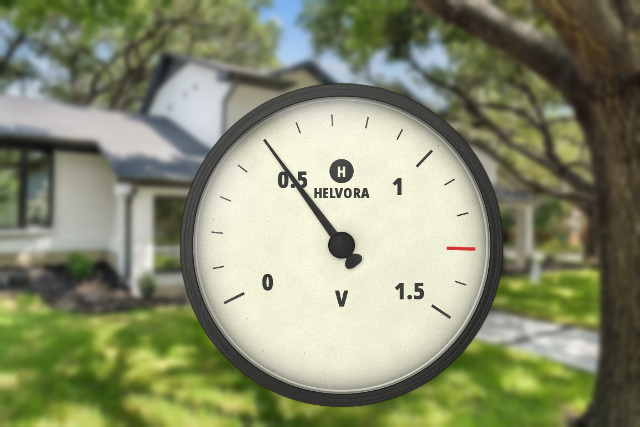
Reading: 0.5; V
